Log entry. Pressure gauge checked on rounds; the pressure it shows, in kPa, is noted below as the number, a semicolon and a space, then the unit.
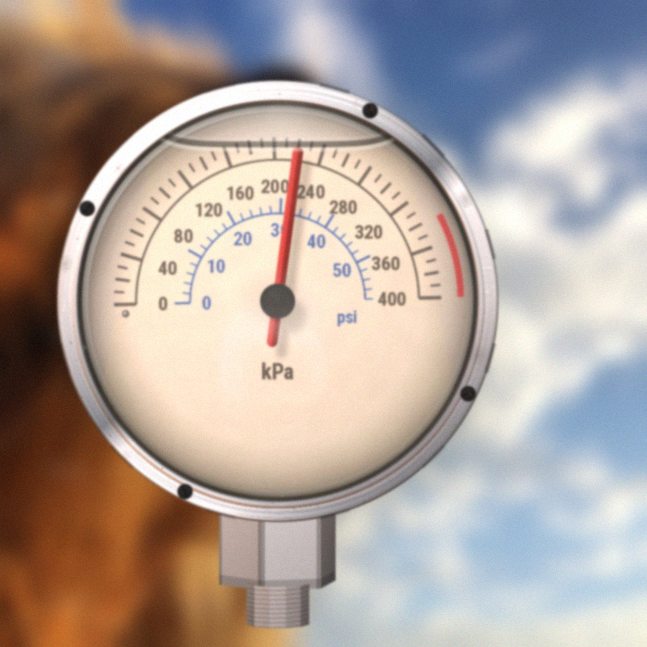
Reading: 220; kPa
